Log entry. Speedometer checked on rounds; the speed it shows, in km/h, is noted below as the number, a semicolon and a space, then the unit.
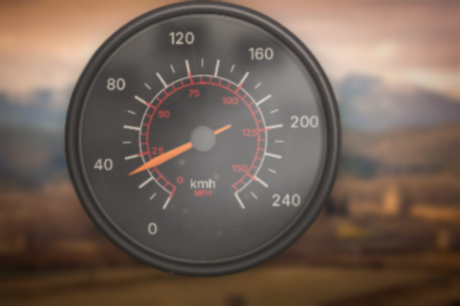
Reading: 30; km/h
